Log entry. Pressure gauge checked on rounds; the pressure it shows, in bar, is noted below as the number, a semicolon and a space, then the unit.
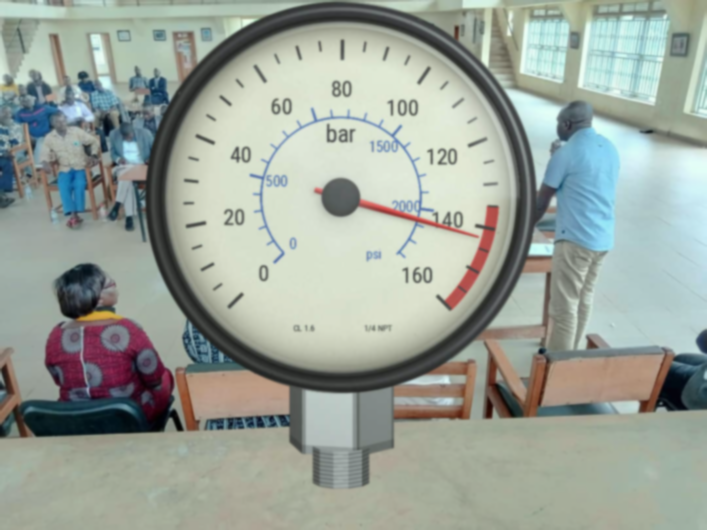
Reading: 142.5; bar
